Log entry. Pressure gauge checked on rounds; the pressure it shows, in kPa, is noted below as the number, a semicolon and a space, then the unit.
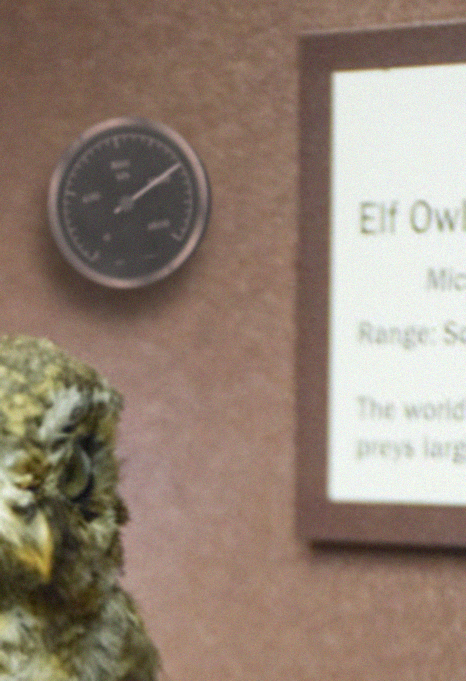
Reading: 1200; kPa
